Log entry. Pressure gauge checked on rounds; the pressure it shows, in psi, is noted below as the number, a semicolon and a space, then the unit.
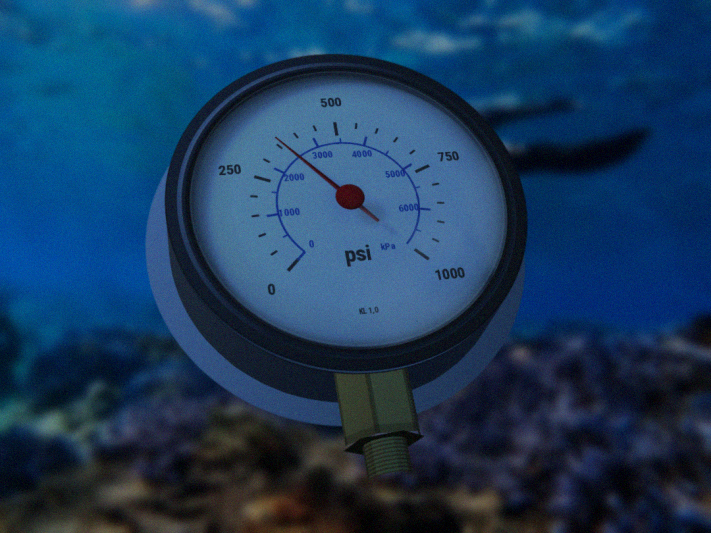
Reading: 350; psi
